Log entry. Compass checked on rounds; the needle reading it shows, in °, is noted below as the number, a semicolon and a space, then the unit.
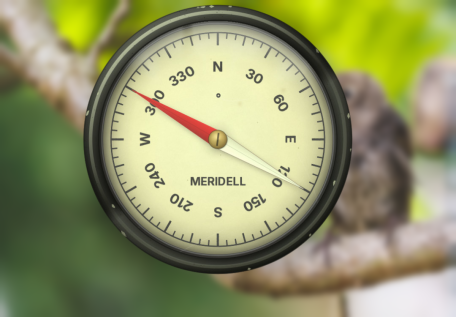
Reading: 300; °
